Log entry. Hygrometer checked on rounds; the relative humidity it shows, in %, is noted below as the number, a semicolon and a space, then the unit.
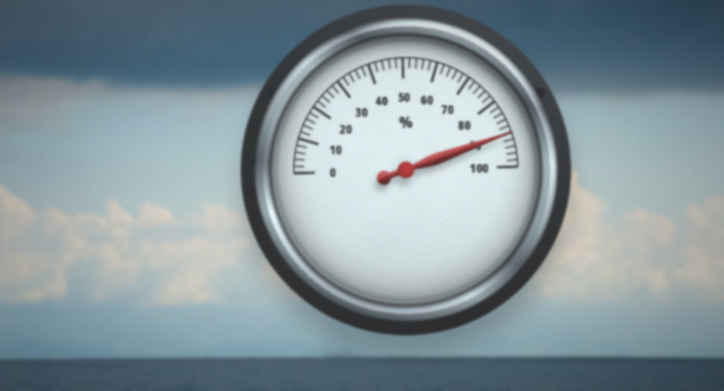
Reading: 90; %
